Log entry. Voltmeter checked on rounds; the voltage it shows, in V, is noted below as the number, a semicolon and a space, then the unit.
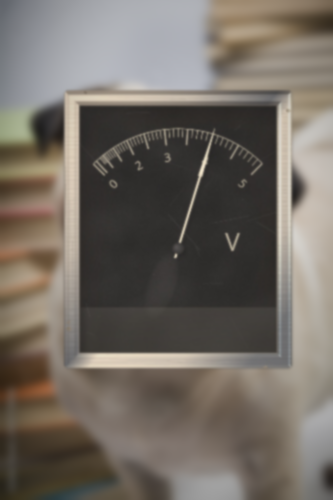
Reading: 4; V
